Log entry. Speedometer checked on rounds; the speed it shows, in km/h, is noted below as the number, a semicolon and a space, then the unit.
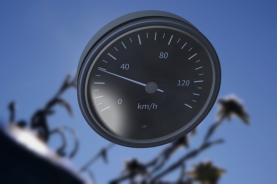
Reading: 30; km/h
